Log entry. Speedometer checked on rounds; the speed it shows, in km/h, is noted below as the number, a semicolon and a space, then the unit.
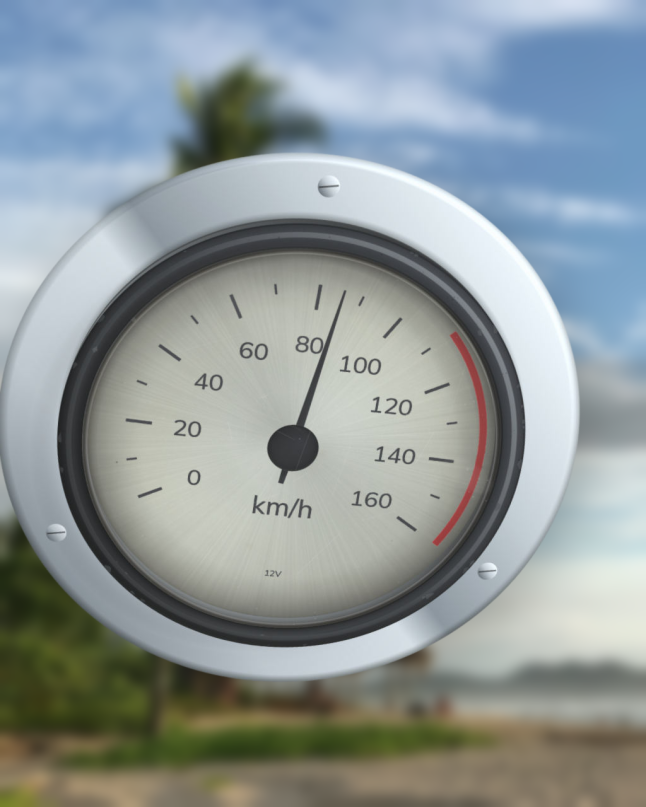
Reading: 85; km/h
